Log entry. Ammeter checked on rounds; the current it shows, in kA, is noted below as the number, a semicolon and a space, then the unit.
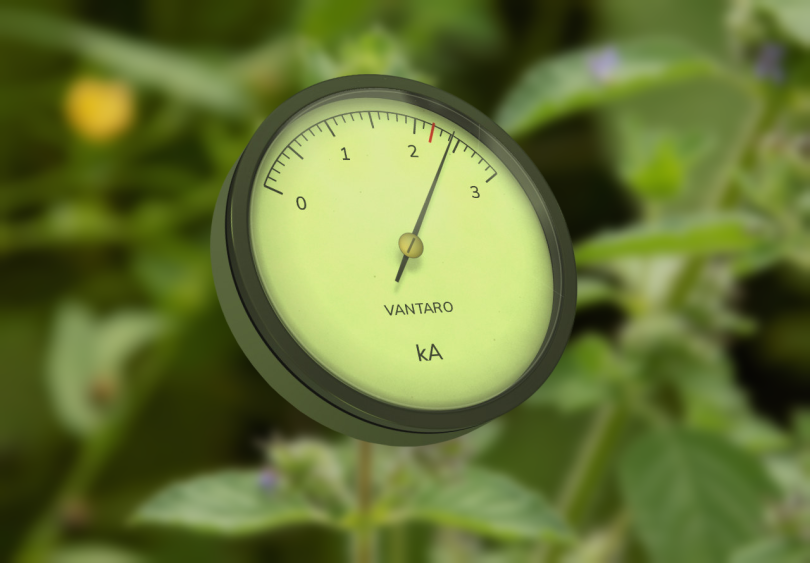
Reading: 2.4; kA
